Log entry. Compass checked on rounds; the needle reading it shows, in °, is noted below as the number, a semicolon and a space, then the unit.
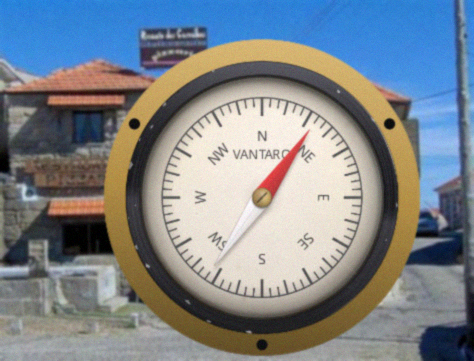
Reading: 35; °
